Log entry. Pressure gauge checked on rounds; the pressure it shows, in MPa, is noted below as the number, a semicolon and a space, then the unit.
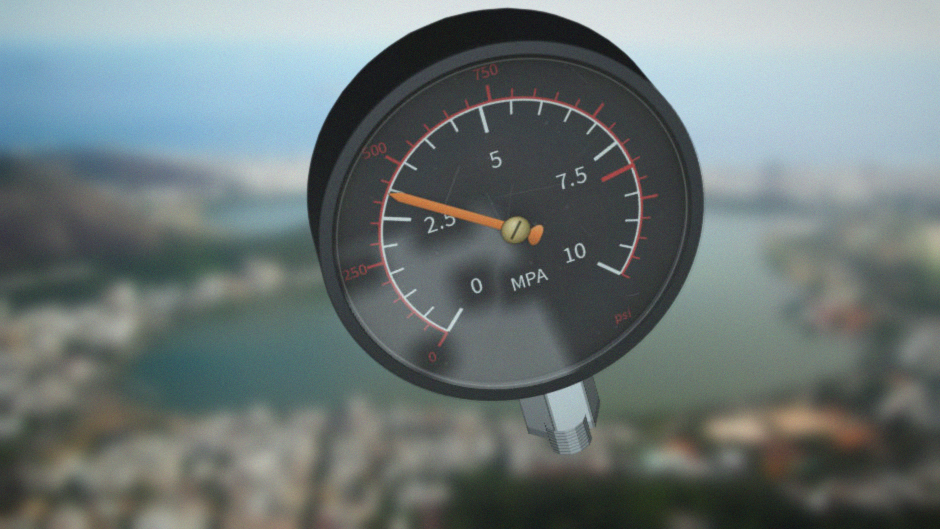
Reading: 3; MPa
